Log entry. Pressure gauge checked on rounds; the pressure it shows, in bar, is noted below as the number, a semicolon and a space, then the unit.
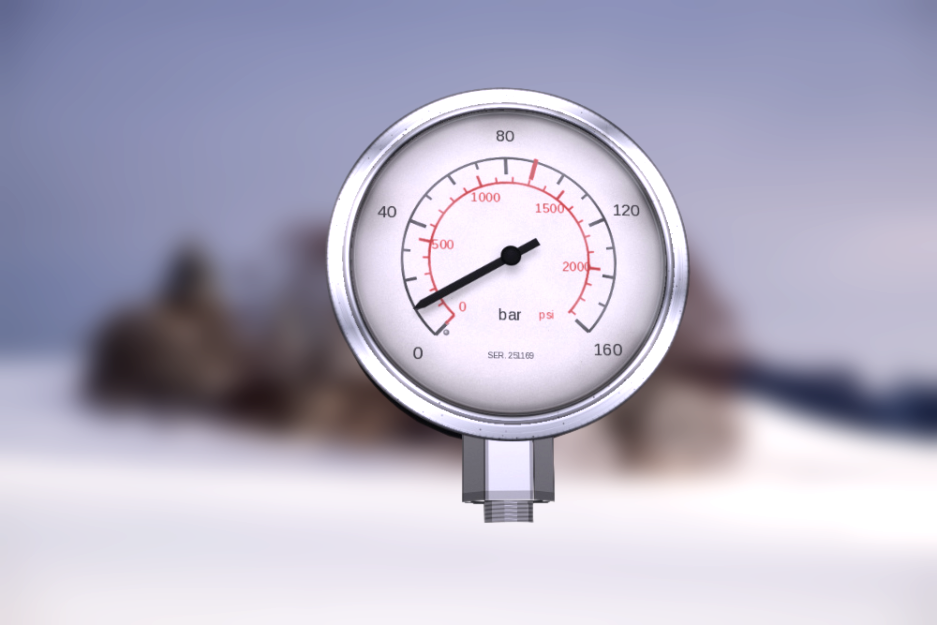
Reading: 10; bar
